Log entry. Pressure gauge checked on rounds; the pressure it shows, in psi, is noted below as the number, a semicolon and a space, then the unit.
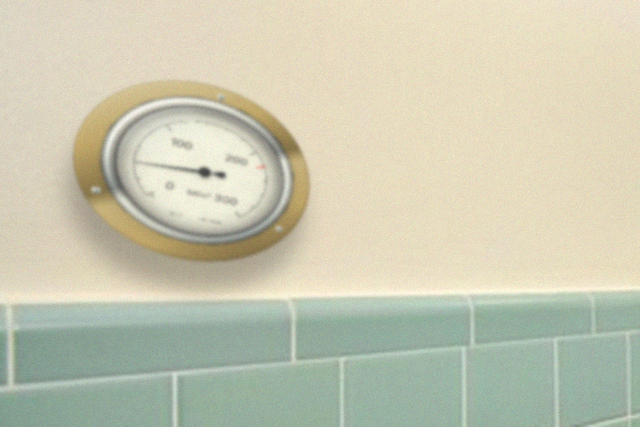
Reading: 40; psi
